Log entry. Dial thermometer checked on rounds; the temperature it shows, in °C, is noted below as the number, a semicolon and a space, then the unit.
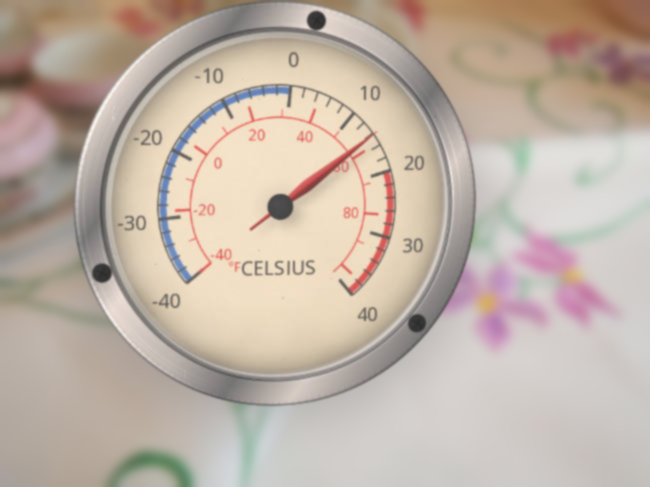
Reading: 14; °C
